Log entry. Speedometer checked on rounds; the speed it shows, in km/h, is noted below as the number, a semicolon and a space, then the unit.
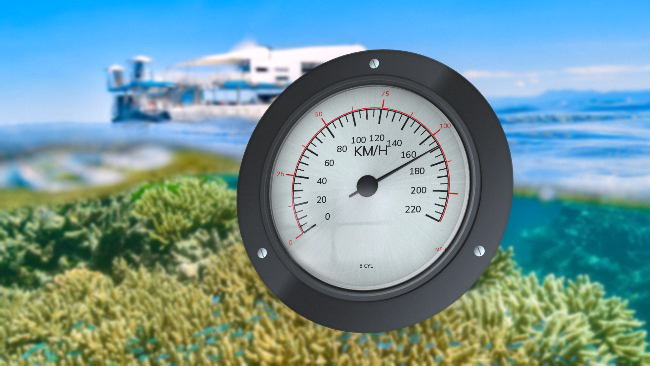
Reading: 170; km/h
